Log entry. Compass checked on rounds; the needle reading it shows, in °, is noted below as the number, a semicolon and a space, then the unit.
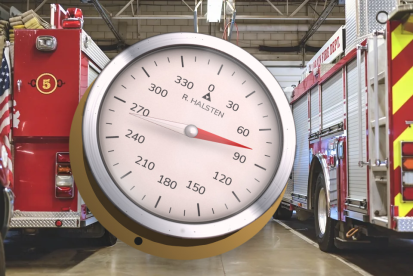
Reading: 80; °
